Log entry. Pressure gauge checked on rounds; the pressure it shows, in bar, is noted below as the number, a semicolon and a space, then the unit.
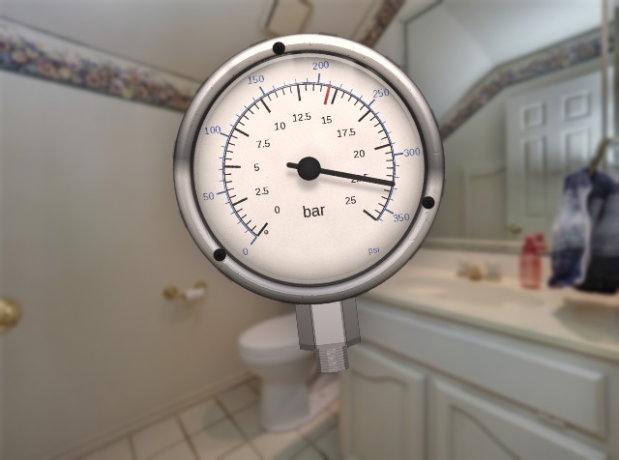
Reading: 22.5; bar
